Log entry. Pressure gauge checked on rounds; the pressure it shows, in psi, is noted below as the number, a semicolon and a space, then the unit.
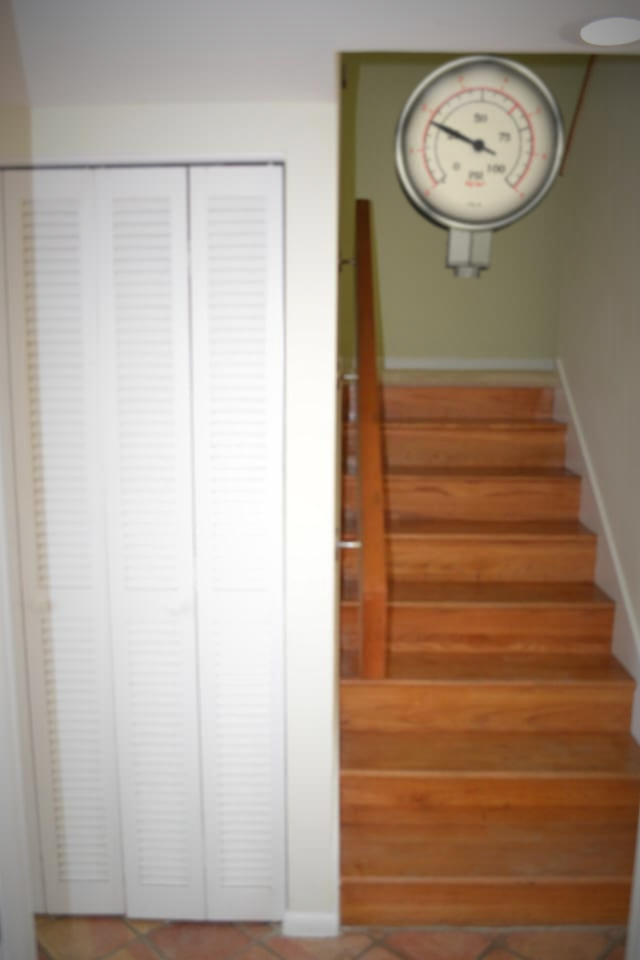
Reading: 25; psi
